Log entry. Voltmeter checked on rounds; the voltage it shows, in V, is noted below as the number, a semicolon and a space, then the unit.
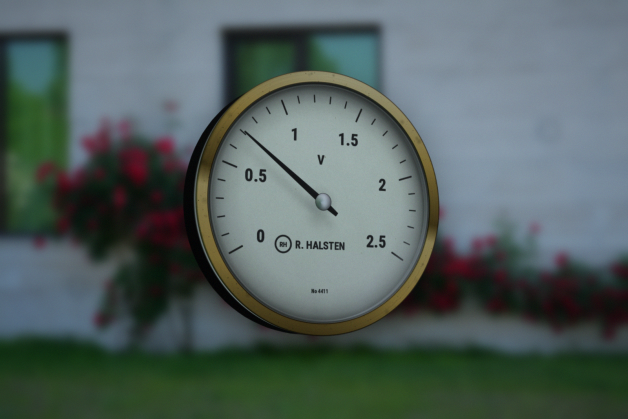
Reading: 0.7; V
